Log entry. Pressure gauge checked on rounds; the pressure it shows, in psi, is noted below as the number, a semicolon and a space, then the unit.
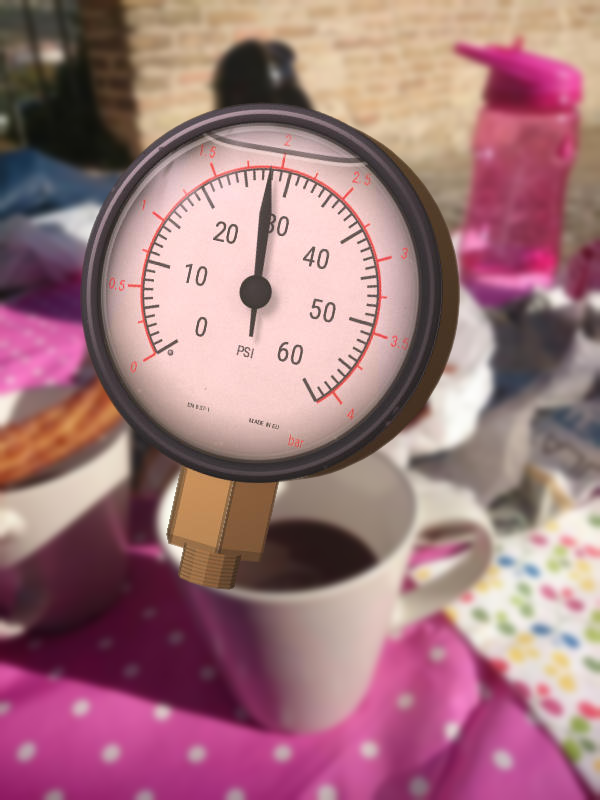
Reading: 28; psi
